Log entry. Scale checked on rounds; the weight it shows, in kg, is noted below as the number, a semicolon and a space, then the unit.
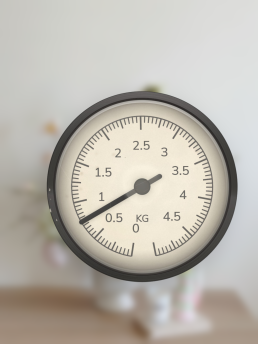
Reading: 0.75; kg
